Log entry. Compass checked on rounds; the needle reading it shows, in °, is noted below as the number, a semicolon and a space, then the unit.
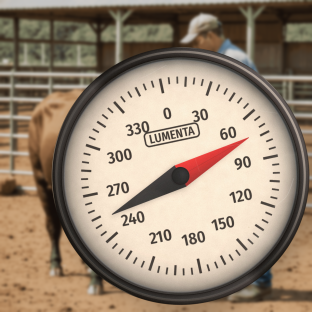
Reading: 72.5; °
